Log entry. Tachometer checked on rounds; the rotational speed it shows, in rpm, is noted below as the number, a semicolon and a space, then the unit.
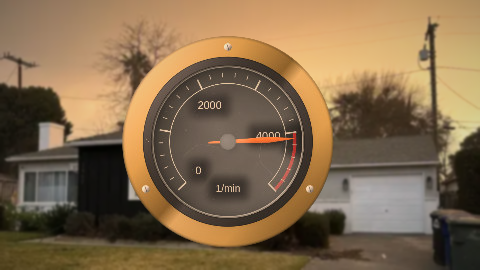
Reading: 4100; rpm
